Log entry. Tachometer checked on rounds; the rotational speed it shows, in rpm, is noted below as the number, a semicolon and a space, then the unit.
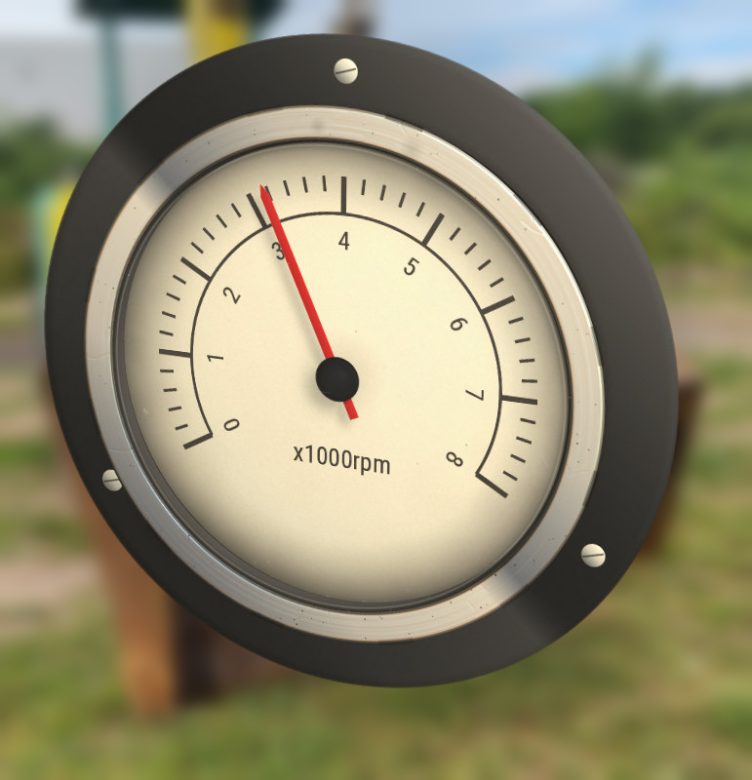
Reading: 3200; rpm
